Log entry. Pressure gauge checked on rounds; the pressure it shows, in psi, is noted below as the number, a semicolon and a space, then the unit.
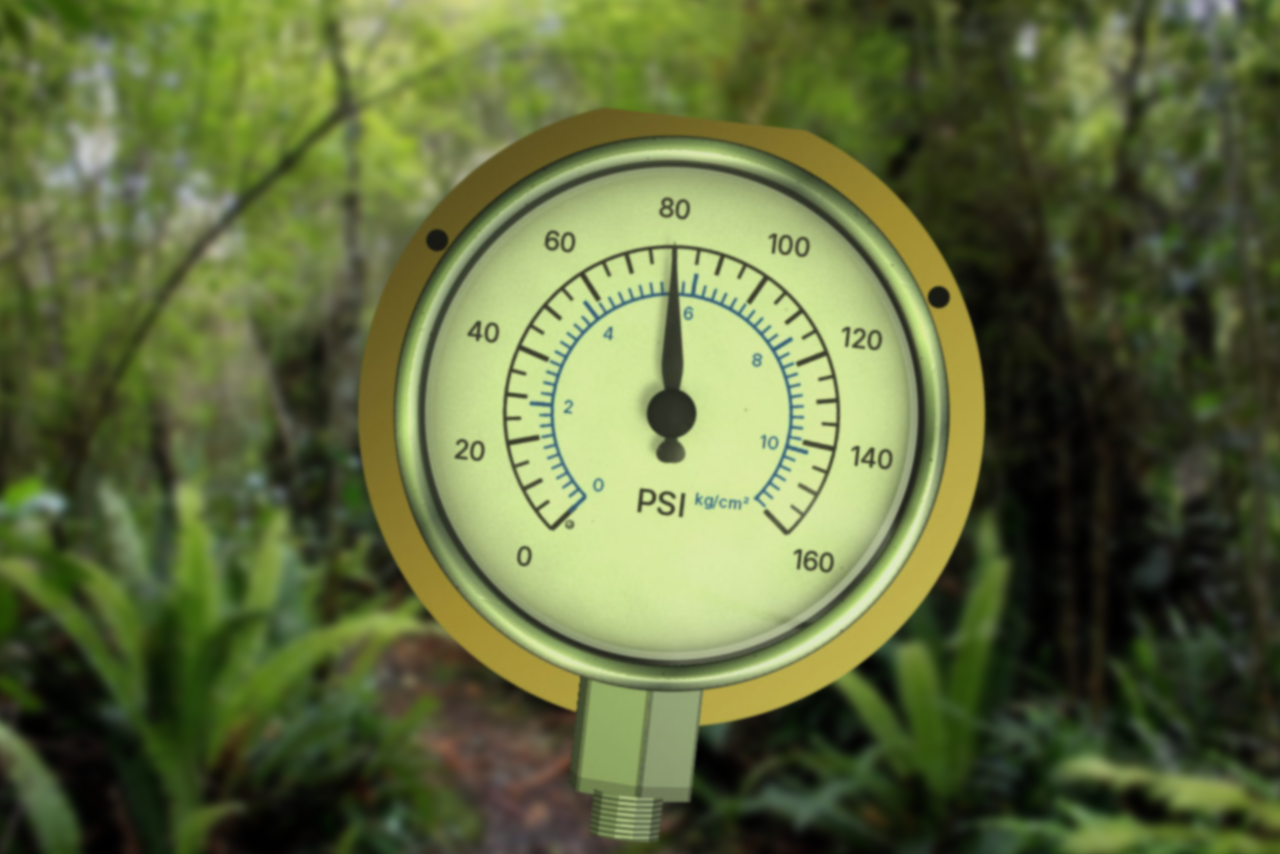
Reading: 80; psi
